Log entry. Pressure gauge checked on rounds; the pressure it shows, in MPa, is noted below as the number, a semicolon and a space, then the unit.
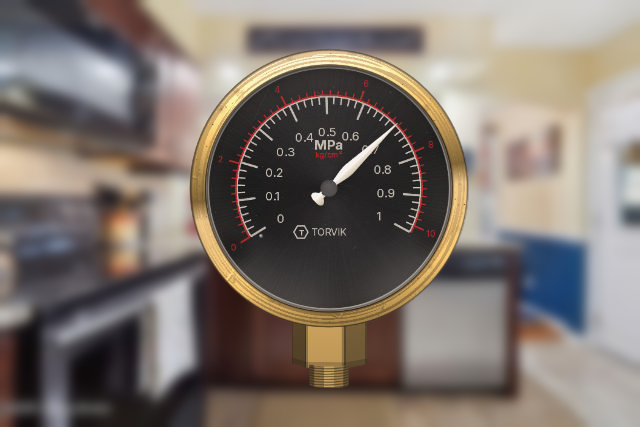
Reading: 0.7; MPa
